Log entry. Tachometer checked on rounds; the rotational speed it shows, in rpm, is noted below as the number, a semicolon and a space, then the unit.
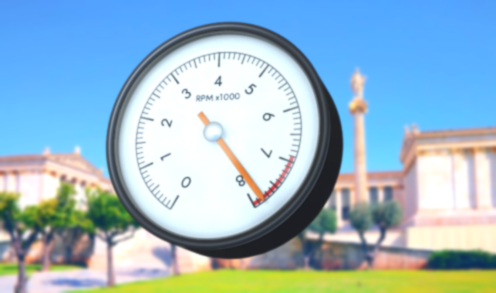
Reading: 7800; rpm
